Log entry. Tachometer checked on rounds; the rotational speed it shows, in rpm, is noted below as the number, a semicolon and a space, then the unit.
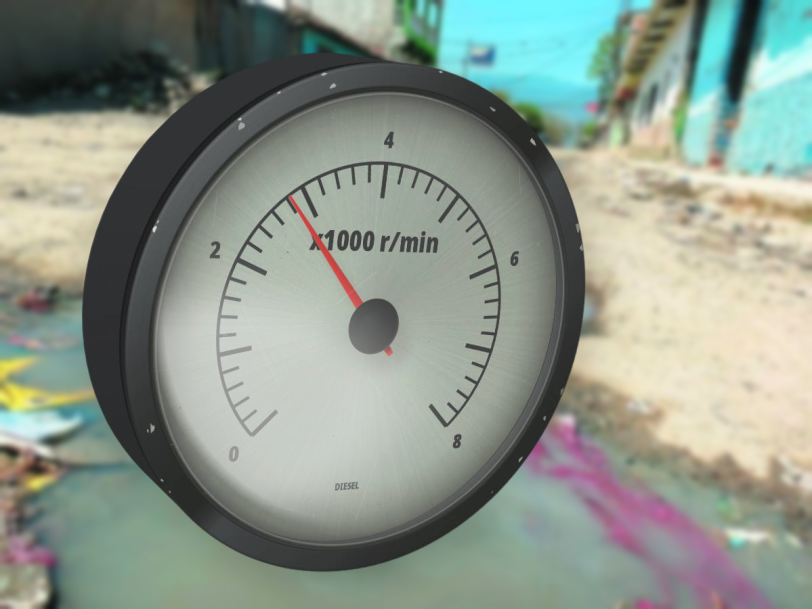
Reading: 2800; rpm
